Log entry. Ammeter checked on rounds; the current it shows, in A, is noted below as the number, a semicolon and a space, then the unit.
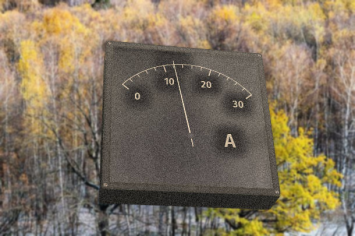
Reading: 12; A
